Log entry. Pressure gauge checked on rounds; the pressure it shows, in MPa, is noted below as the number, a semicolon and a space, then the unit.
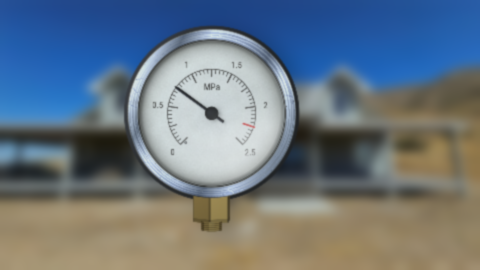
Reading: 0.75; MPa
